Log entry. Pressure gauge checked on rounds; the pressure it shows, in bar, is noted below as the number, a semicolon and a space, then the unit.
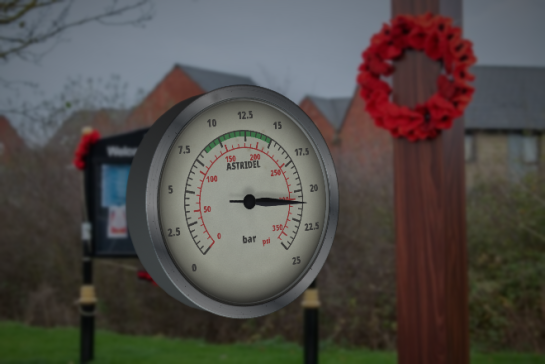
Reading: 21; bar
